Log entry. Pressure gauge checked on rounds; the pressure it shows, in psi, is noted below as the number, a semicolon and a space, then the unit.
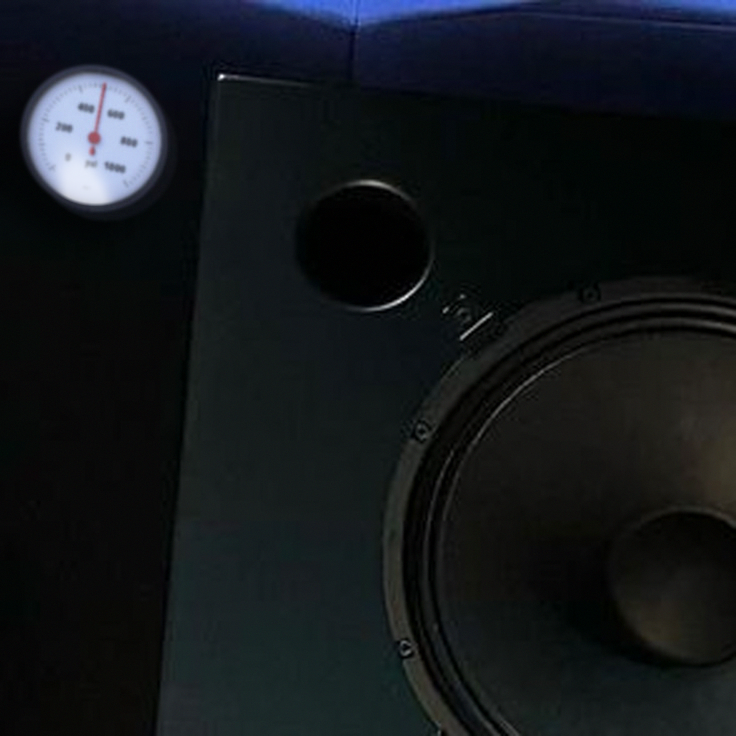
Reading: 500; psi
